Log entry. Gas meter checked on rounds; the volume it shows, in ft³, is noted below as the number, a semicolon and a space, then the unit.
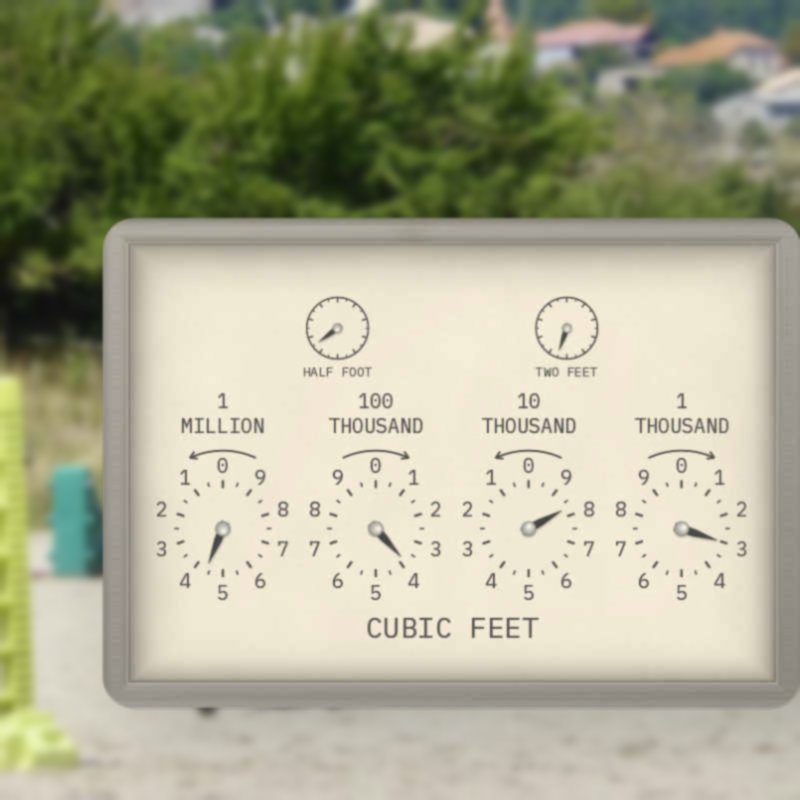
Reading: 438300; ft³
